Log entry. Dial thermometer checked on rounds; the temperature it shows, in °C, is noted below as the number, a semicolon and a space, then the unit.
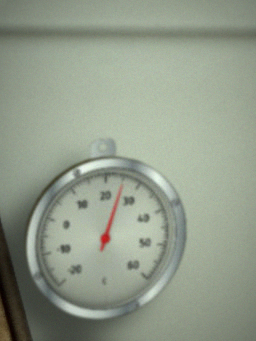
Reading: 25; °C
